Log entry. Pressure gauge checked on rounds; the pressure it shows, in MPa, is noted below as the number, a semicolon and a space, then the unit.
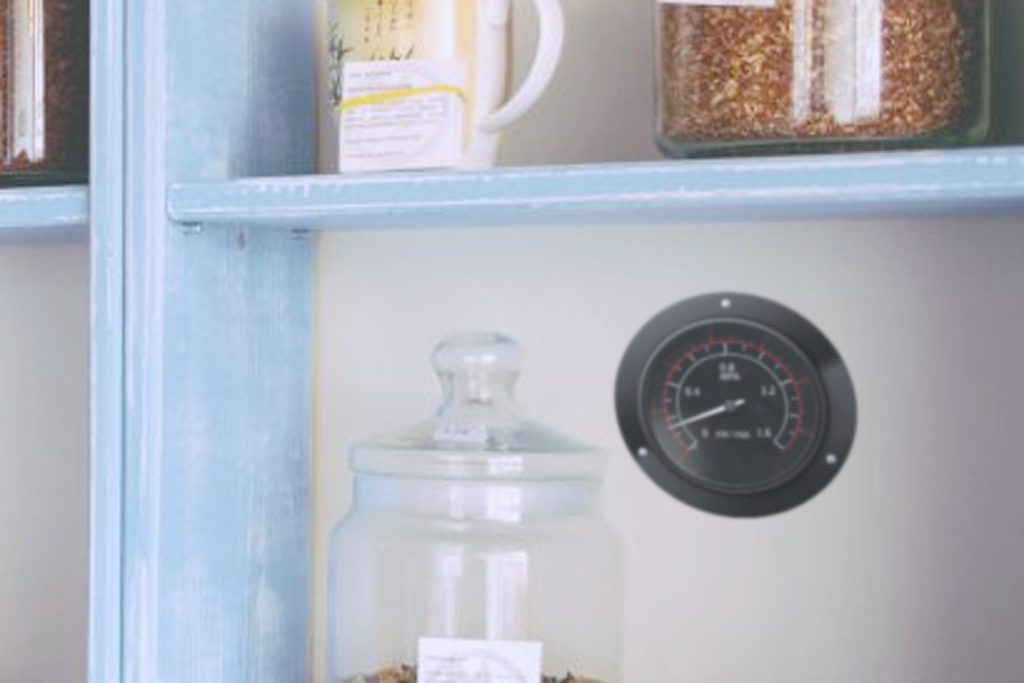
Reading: 0.15; MPa
